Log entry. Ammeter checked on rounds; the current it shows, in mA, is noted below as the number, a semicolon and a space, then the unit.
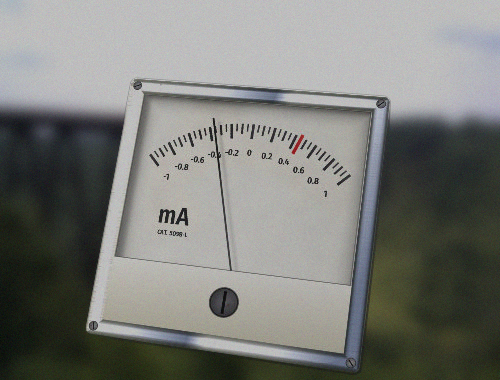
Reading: -0.35; mA
